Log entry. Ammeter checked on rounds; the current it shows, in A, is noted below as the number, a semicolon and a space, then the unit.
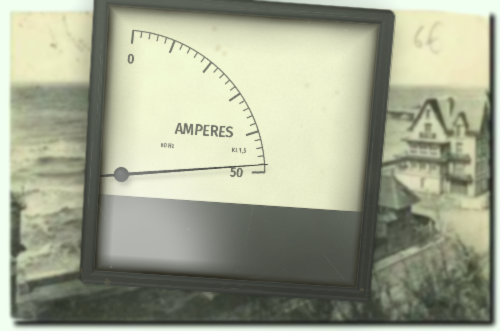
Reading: 48; A
